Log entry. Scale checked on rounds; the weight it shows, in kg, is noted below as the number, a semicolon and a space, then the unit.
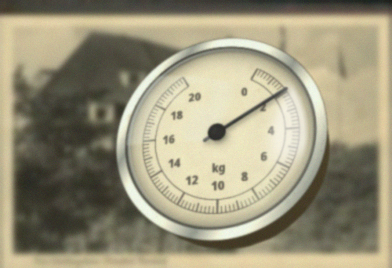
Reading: 2; kg
